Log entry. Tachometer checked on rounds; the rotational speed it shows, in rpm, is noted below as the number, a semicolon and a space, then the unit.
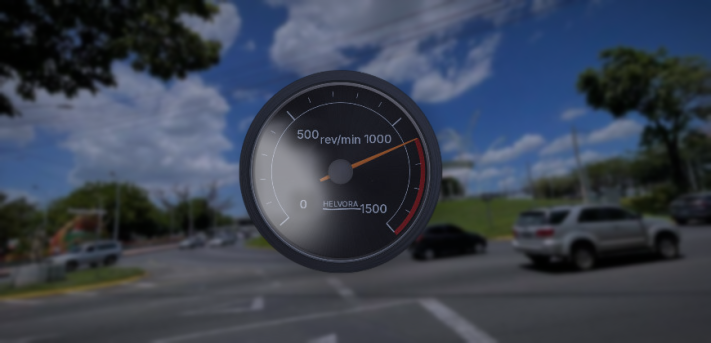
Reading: 1100; rpm
